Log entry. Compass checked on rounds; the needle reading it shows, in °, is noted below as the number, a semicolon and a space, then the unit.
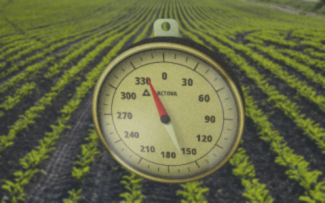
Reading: 340; °
